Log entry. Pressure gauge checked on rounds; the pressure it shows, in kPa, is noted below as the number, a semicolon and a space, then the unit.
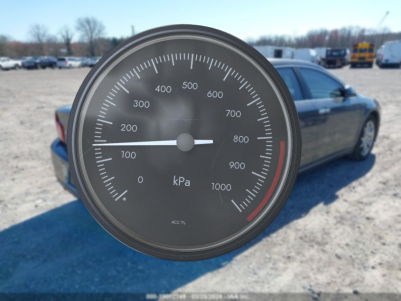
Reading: 140; kPa
